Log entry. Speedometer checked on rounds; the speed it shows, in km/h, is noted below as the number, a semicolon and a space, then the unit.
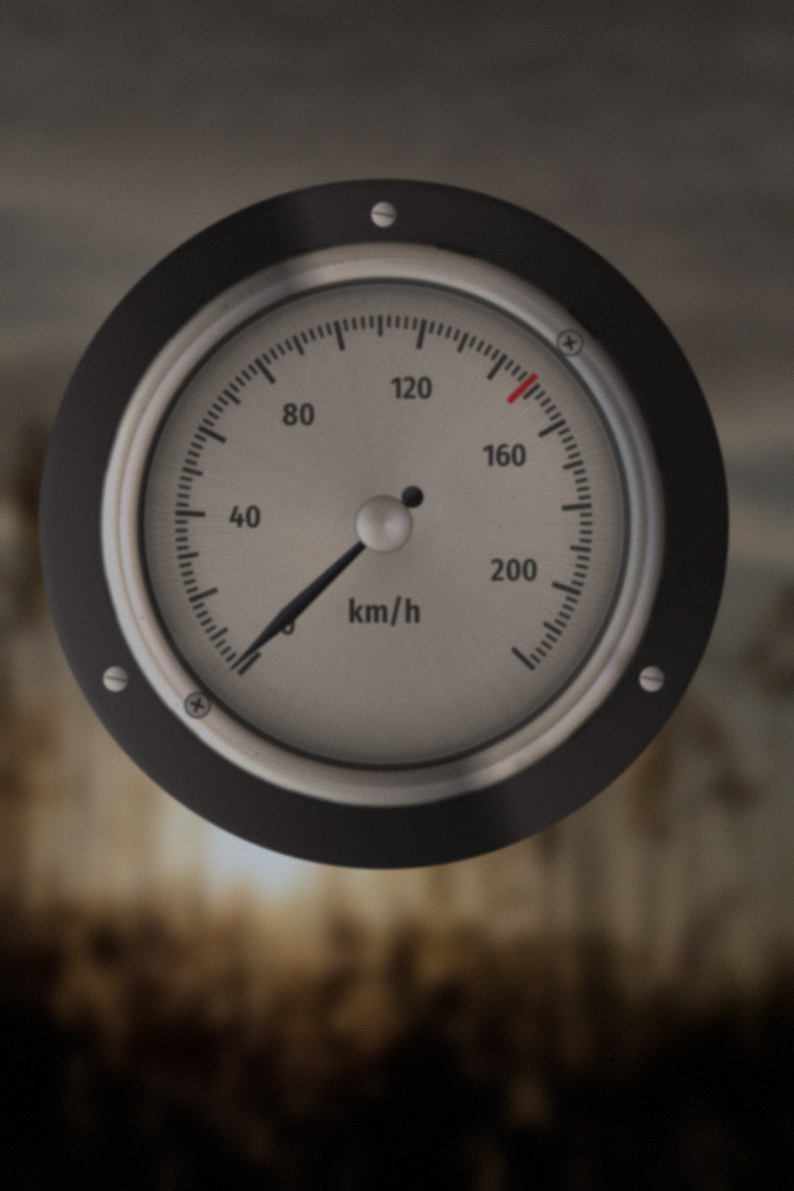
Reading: 2; km/h
